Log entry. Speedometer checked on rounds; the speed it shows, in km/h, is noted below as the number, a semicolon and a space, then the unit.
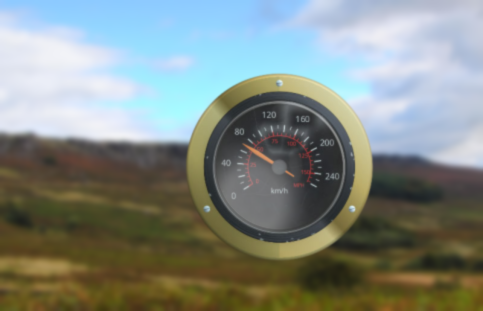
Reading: 70; km/h
